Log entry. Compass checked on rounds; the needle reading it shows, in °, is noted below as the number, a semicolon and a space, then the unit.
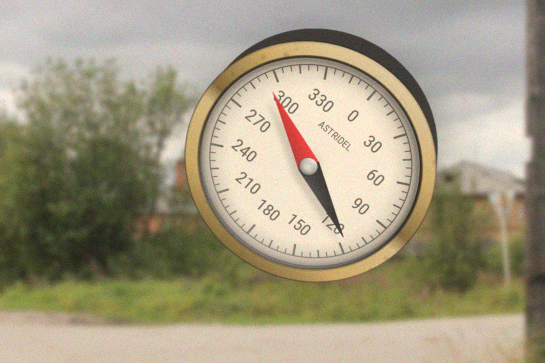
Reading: 295; °
